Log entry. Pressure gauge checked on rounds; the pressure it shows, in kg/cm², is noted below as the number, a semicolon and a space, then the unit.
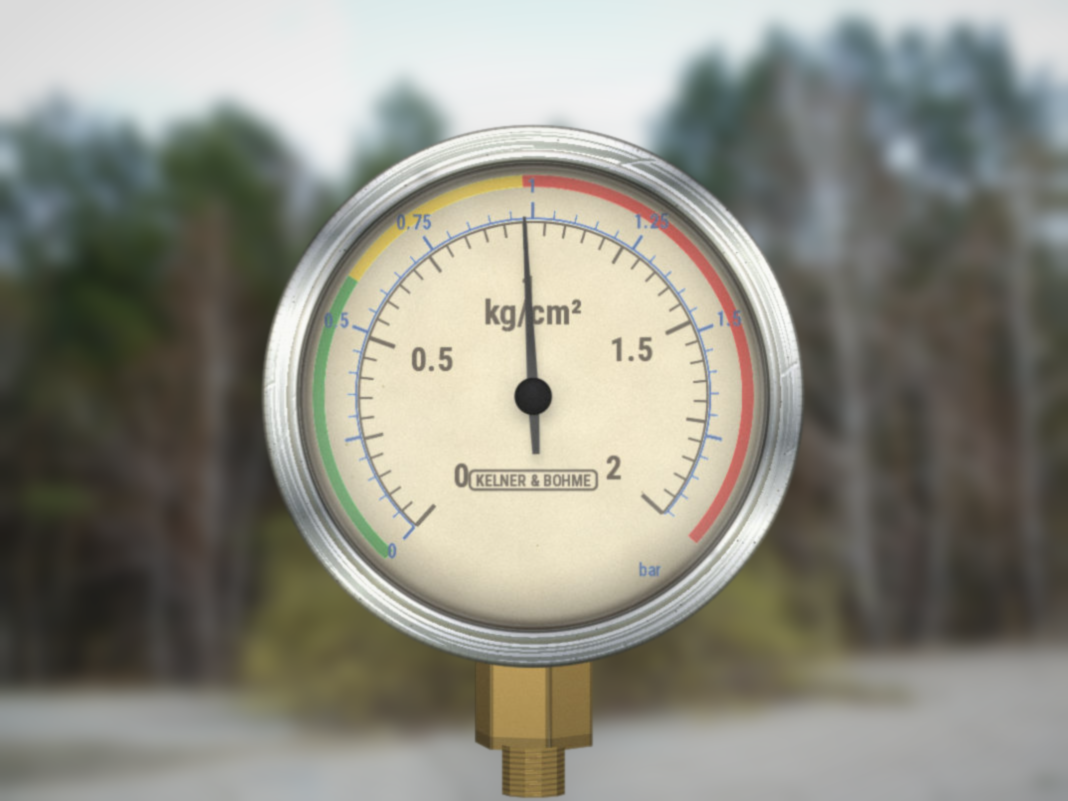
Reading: 1; kg/cm²
